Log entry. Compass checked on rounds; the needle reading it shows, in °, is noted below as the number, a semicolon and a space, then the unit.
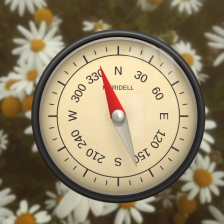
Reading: 340; °
